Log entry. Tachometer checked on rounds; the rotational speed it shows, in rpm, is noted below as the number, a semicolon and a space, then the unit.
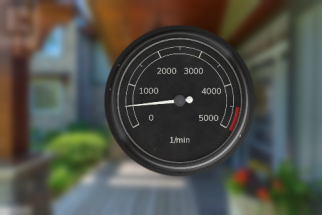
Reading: 500; rpm
